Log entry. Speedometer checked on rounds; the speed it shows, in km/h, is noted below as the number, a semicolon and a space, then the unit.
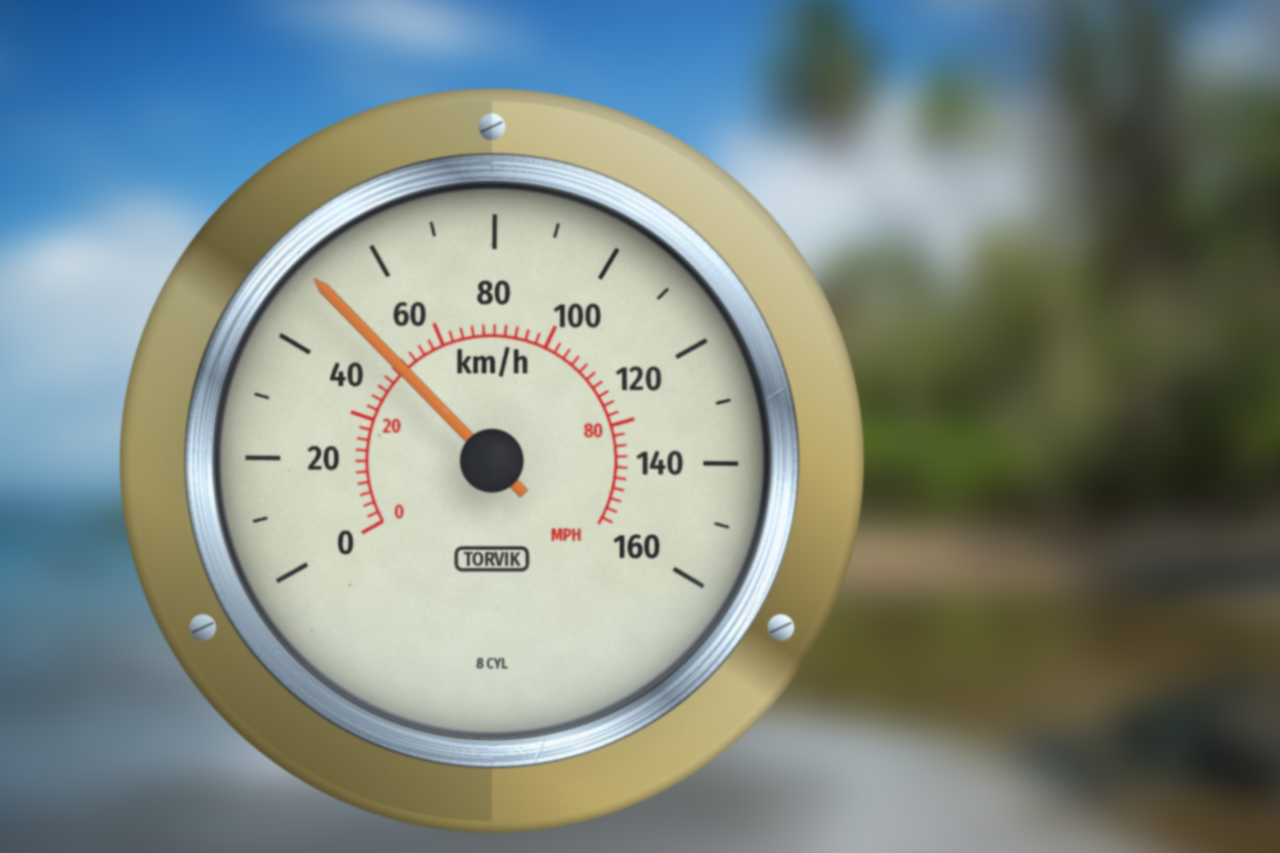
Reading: 50; km/h
